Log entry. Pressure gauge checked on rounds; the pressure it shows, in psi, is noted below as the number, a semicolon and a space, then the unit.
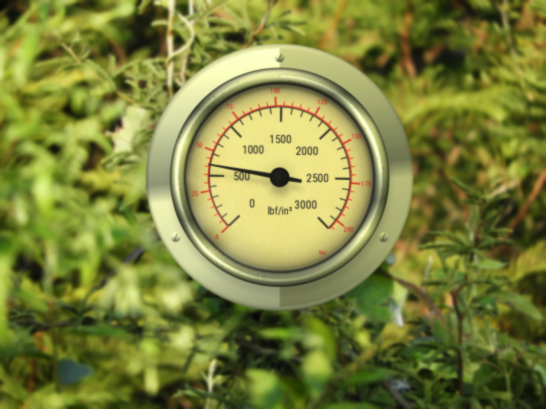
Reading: 600; psi
